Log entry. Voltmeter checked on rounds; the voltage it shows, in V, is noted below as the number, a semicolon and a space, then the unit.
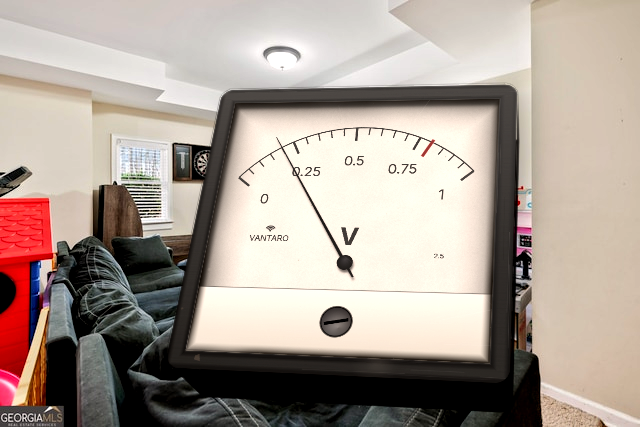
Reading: 0.2; V
